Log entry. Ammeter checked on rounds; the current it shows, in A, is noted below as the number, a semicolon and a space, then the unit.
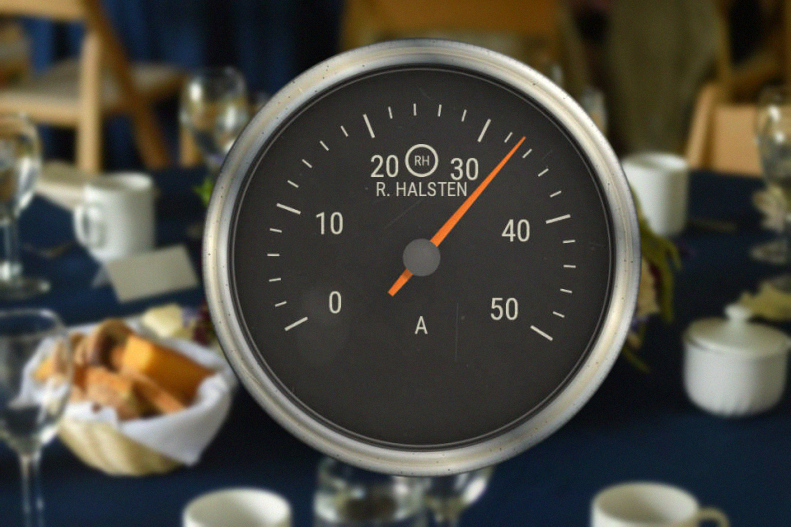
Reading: 33; A
